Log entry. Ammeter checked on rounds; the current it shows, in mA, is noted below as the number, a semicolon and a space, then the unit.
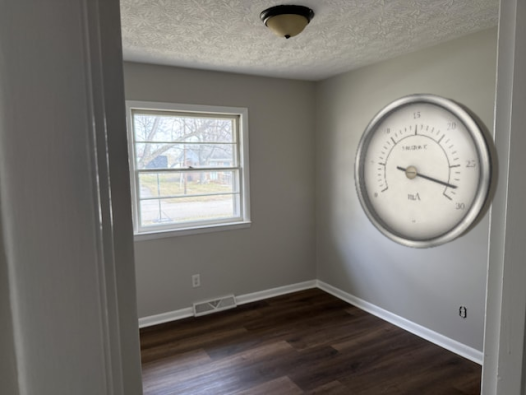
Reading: 28; mA
